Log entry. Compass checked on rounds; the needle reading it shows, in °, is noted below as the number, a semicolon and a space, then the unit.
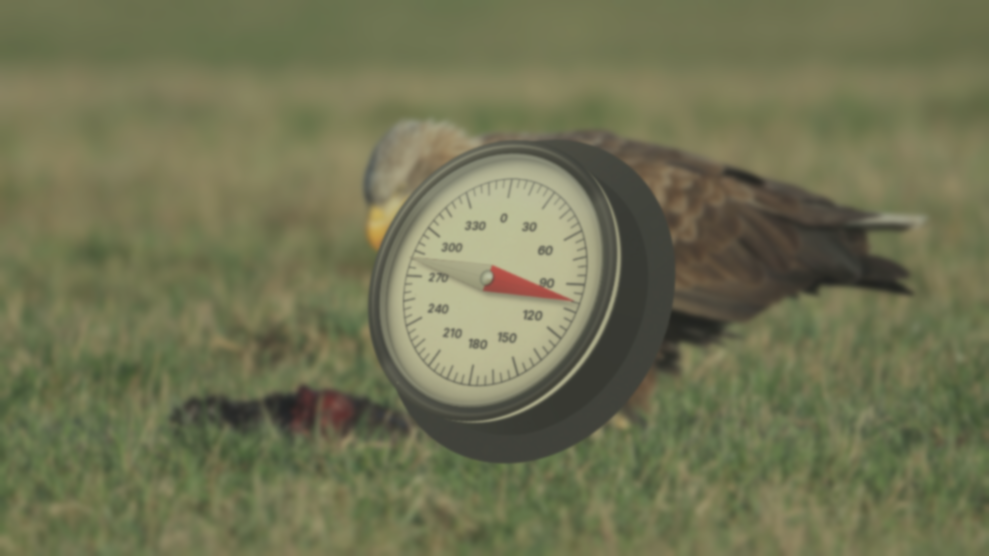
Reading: 100; °
